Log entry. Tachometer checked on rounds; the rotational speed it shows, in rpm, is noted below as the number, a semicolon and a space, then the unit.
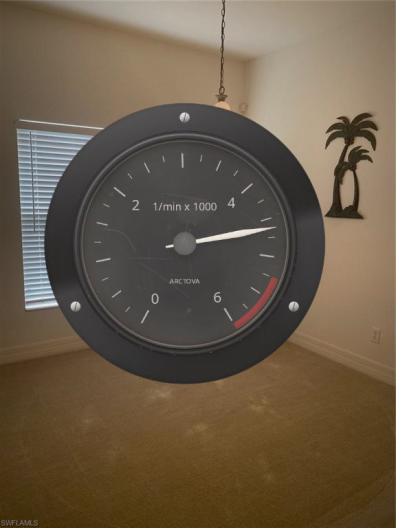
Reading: 4625; rpm
